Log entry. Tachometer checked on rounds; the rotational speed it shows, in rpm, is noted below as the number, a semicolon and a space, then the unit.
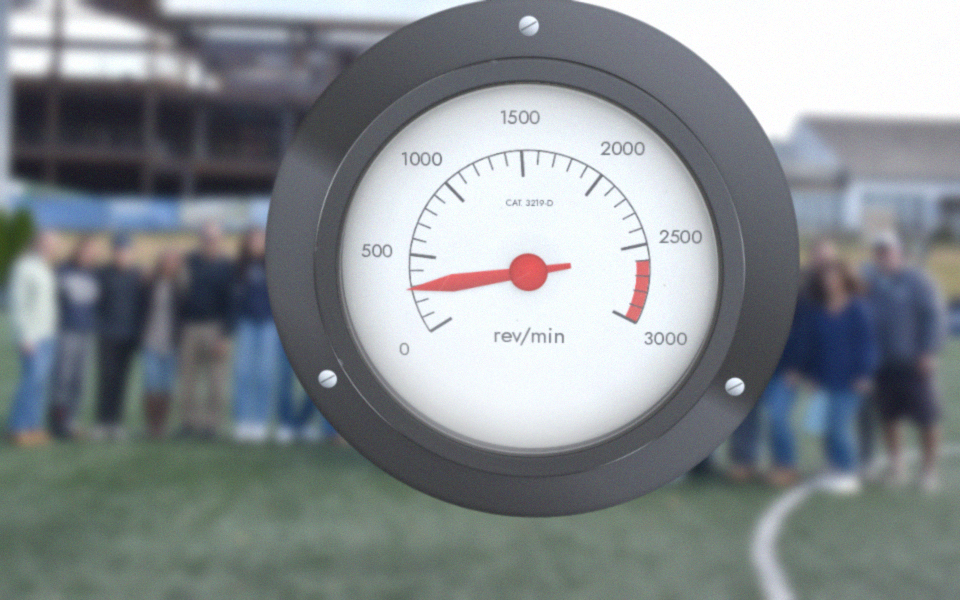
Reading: 300; rpm
